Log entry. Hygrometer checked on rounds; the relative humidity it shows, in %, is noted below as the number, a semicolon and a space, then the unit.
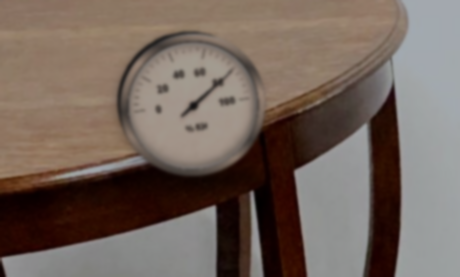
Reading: 80; %
